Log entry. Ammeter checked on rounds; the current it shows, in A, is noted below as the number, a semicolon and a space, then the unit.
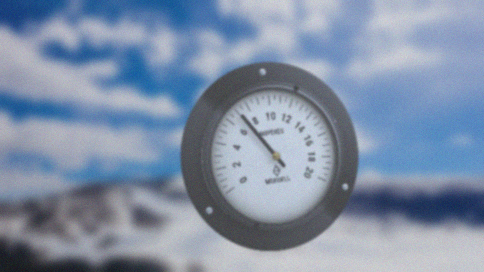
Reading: 7; A
